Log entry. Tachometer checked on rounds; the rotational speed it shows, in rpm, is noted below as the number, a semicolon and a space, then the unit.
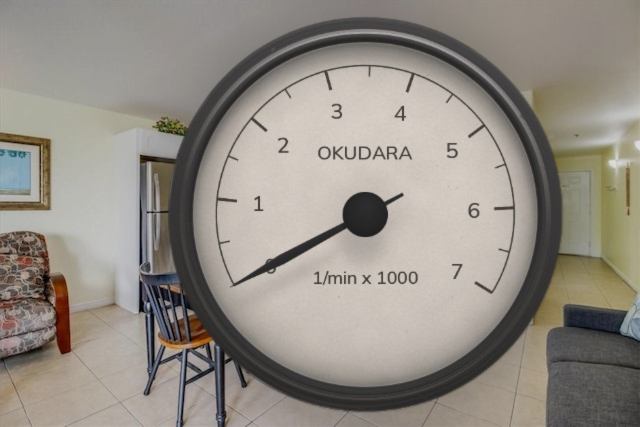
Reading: 0; rpm
